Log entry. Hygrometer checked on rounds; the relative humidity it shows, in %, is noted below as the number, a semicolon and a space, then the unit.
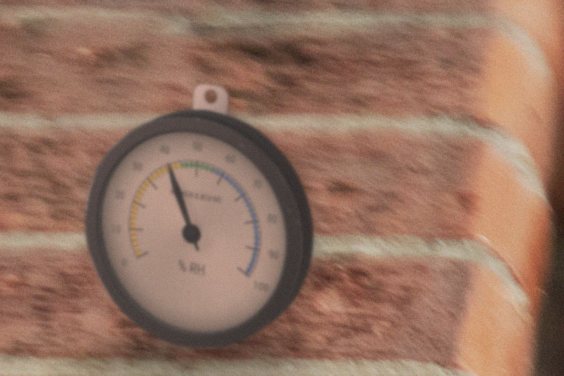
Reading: 40; %
